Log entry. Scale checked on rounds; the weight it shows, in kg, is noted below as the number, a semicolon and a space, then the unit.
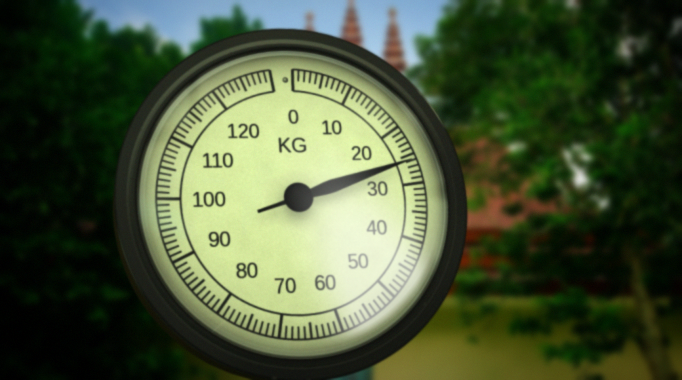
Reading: 26; kg
